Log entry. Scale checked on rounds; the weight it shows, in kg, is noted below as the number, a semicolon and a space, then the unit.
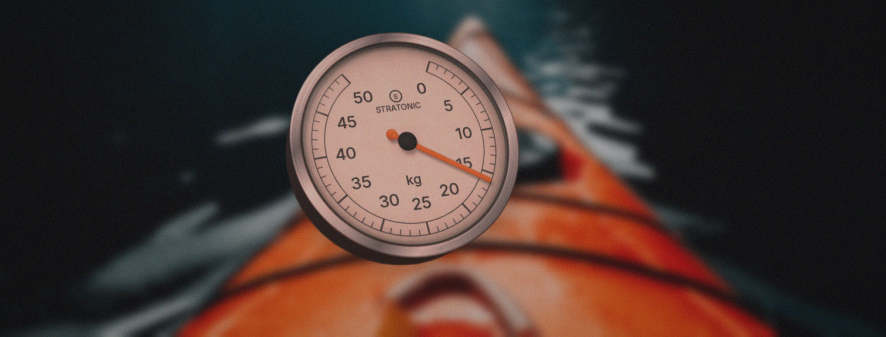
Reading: 16; kg
